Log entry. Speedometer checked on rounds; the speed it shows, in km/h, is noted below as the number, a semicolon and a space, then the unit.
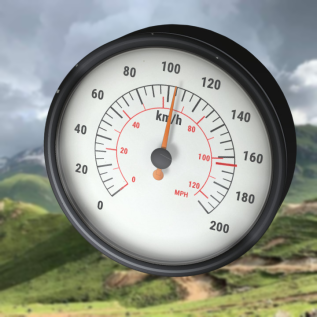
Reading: 105; km/h
